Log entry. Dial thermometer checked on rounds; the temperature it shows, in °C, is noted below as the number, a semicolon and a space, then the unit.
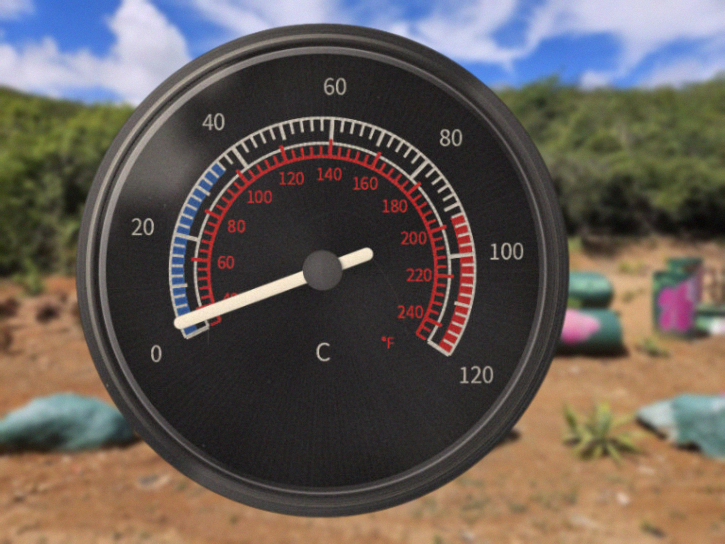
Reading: 3; °C
